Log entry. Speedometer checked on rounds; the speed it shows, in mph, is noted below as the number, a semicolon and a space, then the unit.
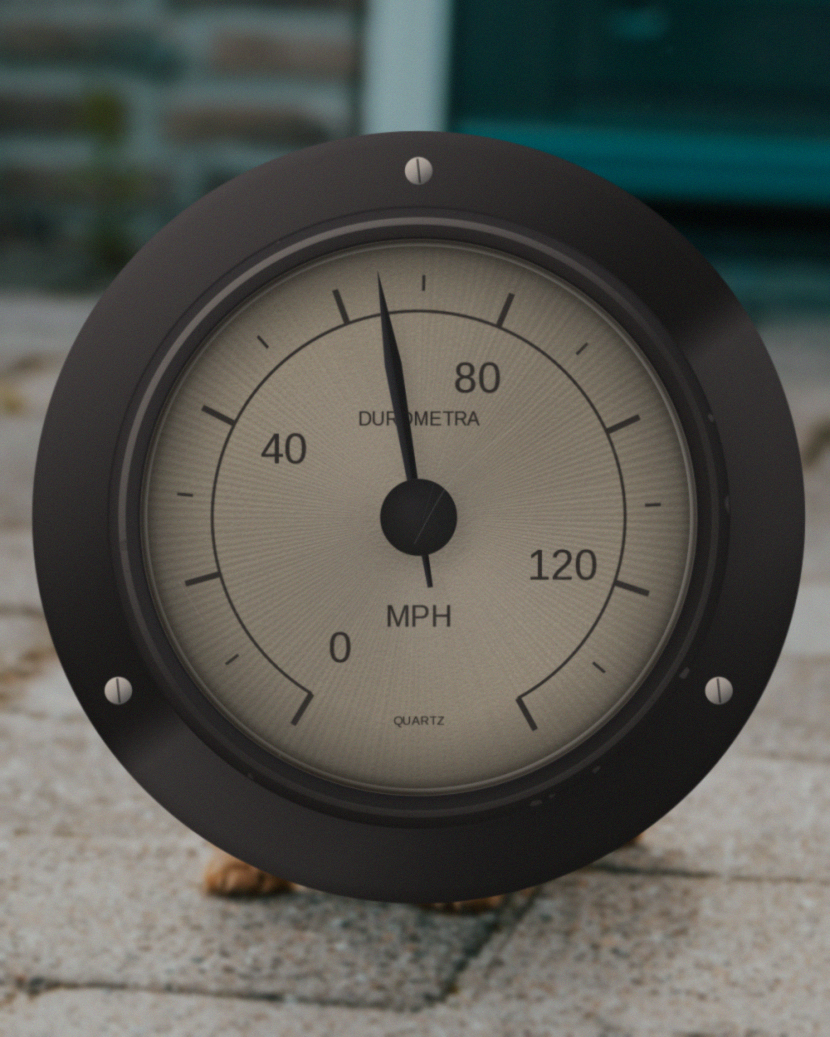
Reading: 65; mph
